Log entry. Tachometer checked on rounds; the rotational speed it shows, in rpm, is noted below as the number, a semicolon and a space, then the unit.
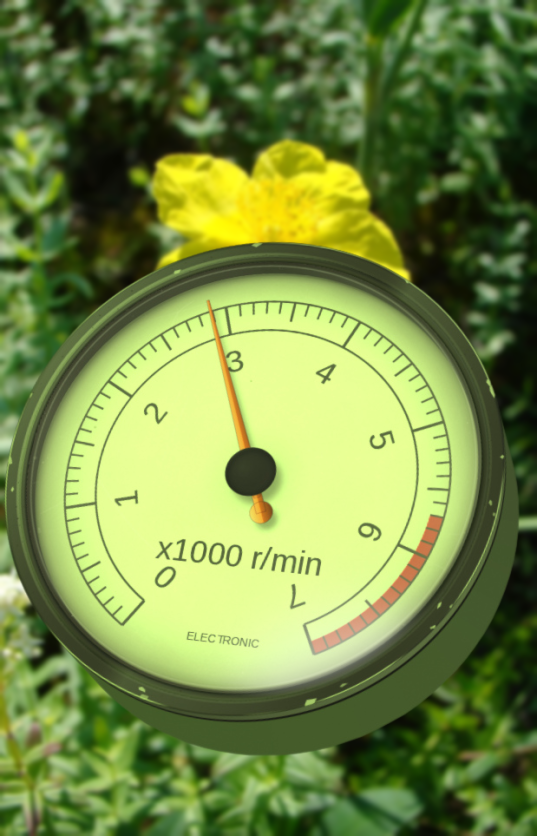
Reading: 2900; rpm
